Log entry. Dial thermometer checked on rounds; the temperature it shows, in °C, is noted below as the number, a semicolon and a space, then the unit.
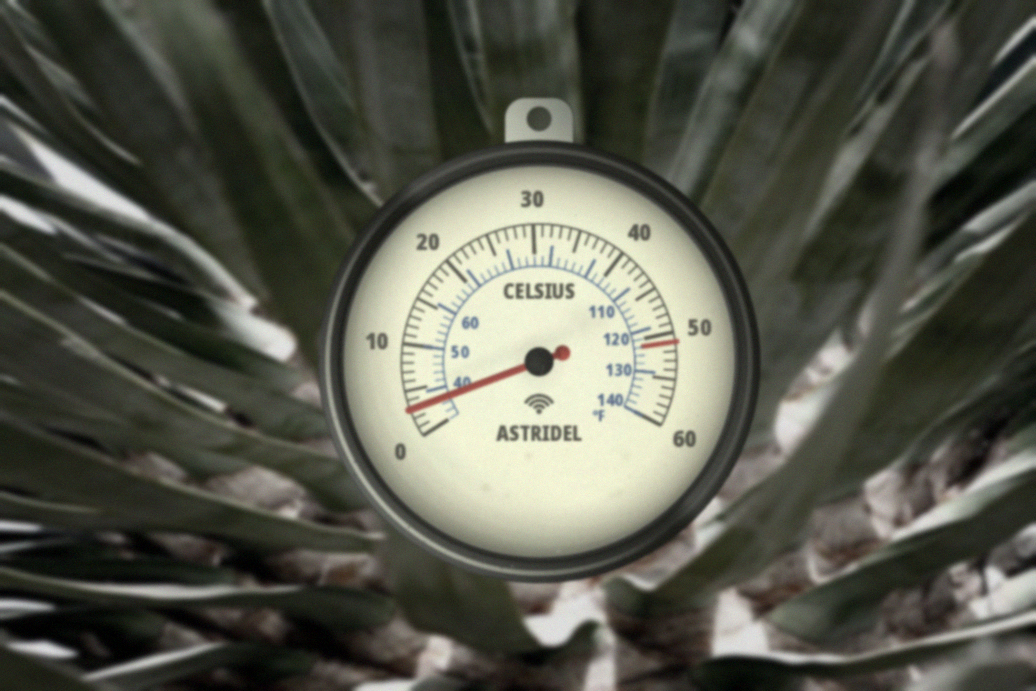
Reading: 3; °C
